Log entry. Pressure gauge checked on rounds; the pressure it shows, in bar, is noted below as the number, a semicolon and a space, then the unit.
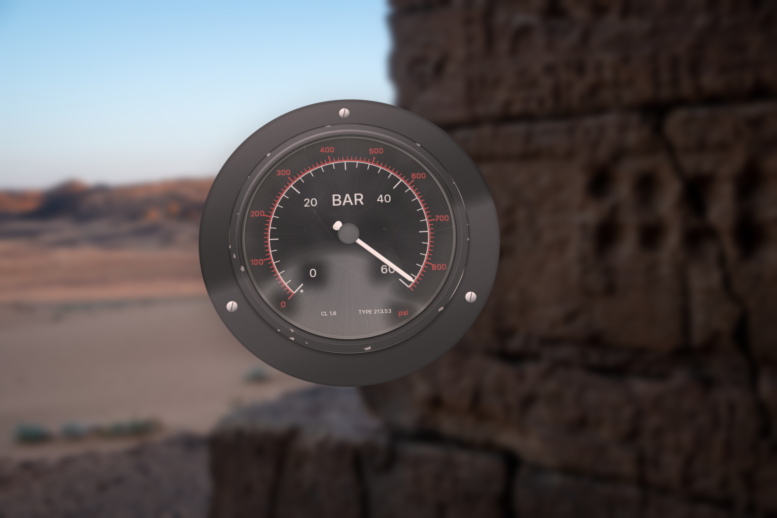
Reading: 59; bar
